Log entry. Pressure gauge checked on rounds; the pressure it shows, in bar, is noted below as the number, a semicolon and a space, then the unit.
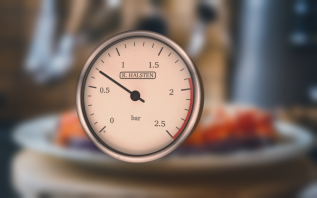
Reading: 0.7; bar
